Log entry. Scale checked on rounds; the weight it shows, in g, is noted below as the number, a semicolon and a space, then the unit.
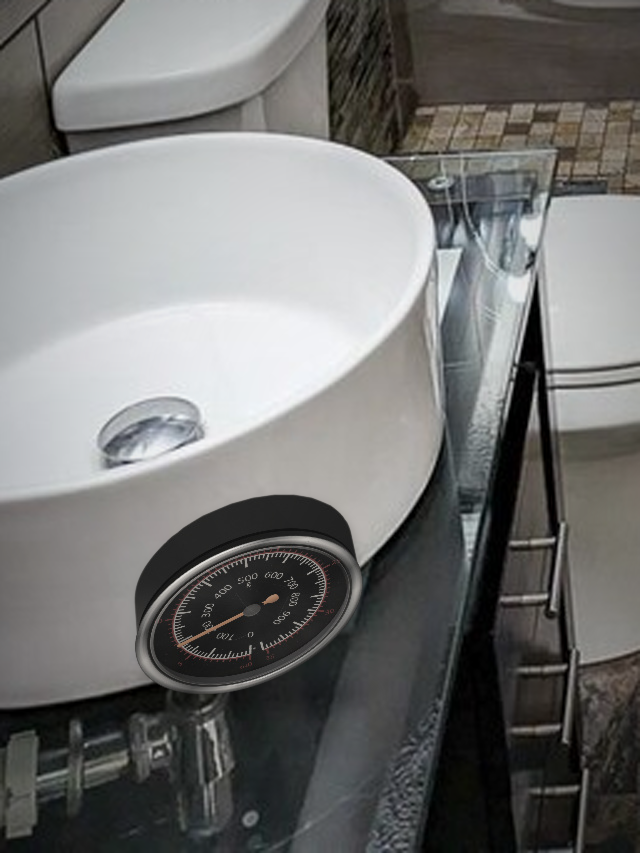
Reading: 200; g
